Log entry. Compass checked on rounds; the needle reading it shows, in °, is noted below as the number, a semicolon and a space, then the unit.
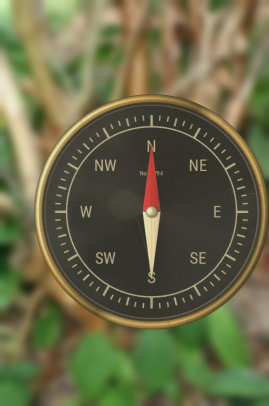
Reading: 0; °
